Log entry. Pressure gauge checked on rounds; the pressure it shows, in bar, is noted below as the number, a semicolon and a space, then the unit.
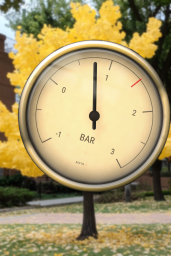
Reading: 0.75; bar
